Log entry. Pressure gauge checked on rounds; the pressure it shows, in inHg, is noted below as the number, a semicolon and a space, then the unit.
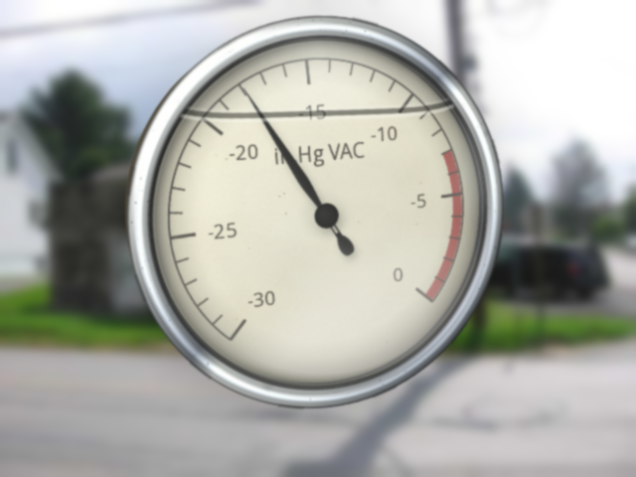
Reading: -18; inHg
